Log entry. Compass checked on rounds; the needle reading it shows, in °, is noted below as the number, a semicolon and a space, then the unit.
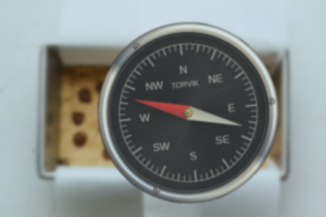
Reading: 290; °
